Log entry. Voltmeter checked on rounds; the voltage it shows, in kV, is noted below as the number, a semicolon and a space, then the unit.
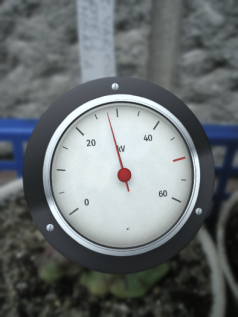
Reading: 27.5; kV
